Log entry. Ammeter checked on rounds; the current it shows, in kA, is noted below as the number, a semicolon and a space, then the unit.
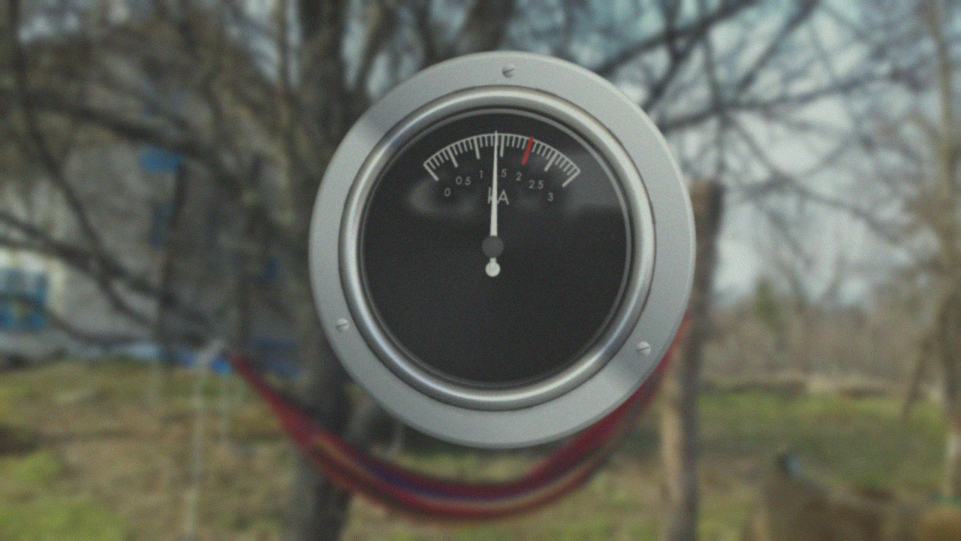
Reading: 1.4; kA
